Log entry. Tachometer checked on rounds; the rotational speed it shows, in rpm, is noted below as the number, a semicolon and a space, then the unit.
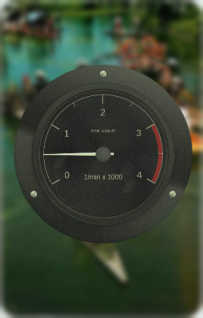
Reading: 500; rpm
